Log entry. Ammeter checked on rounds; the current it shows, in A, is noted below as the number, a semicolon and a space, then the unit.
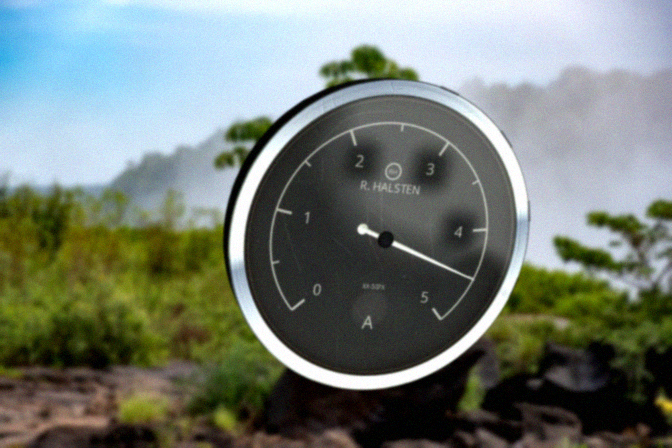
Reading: 4.5; A
